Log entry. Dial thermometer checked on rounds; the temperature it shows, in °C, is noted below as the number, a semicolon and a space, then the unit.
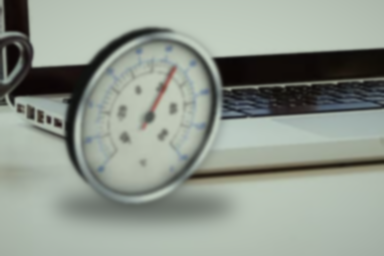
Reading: 20; °C
